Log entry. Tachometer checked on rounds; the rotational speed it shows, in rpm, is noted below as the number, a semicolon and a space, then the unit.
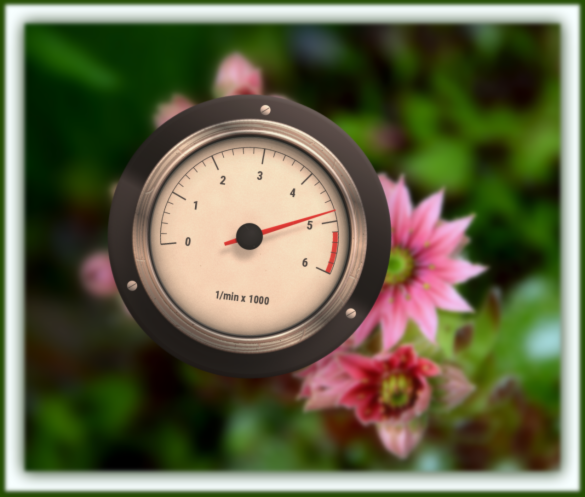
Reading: 4800; rpm
